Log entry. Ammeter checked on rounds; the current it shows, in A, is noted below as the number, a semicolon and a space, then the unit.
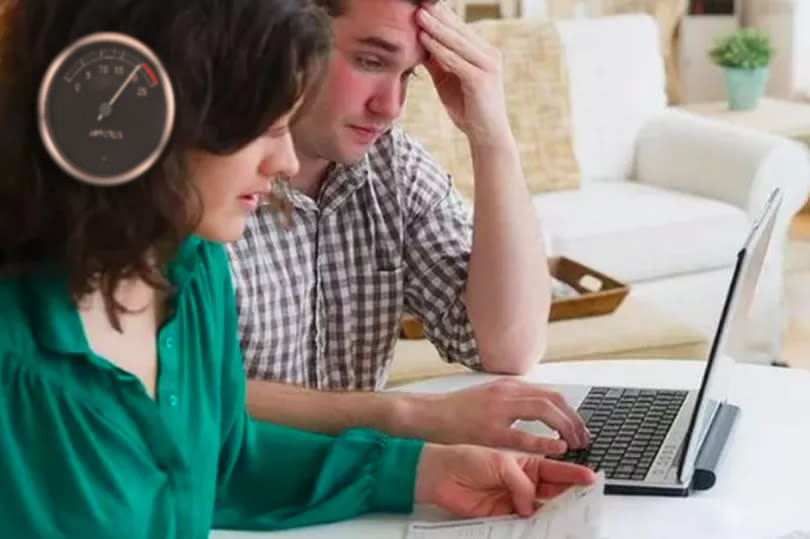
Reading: 20; A
